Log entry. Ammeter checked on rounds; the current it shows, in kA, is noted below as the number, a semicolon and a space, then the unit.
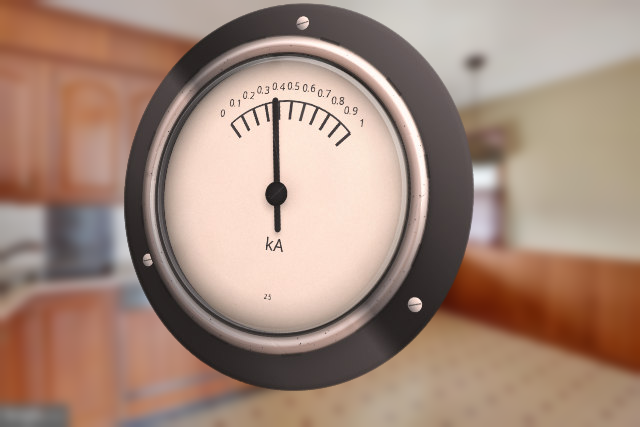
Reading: 0.4; kA
